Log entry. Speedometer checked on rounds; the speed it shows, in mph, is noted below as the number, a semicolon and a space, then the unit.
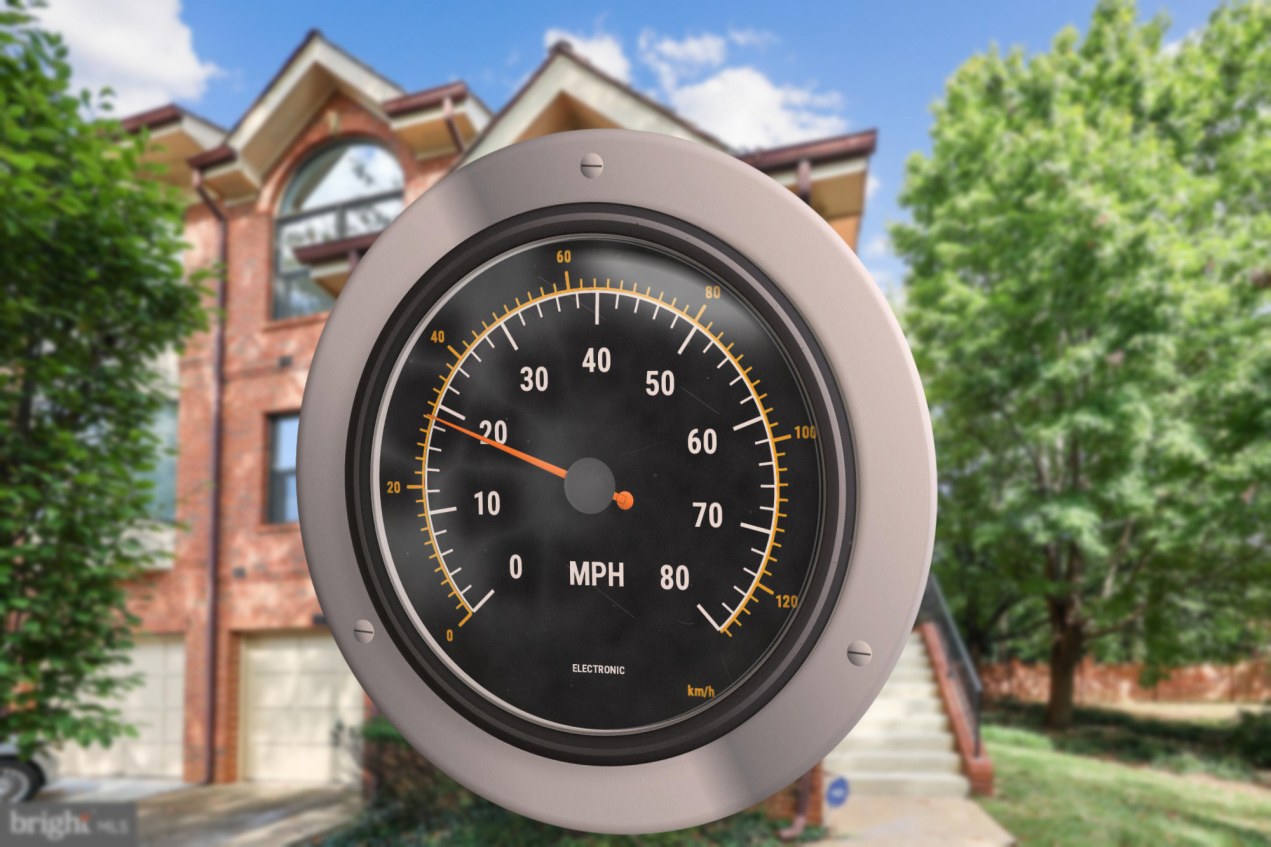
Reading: 19; mph
